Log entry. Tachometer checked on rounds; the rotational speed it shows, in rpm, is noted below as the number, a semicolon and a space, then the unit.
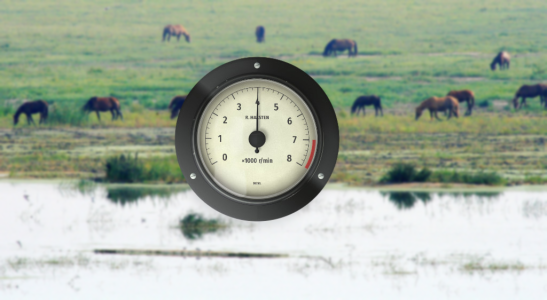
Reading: 4000; rpm
